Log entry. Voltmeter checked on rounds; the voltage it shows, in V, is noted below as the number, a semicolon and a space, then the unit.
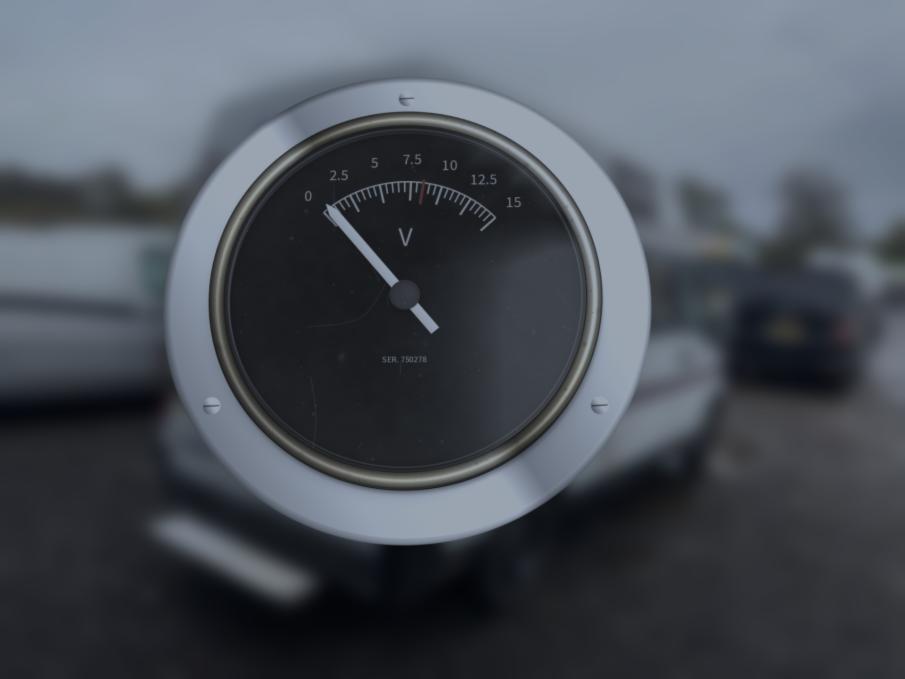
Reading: 0.5; V
